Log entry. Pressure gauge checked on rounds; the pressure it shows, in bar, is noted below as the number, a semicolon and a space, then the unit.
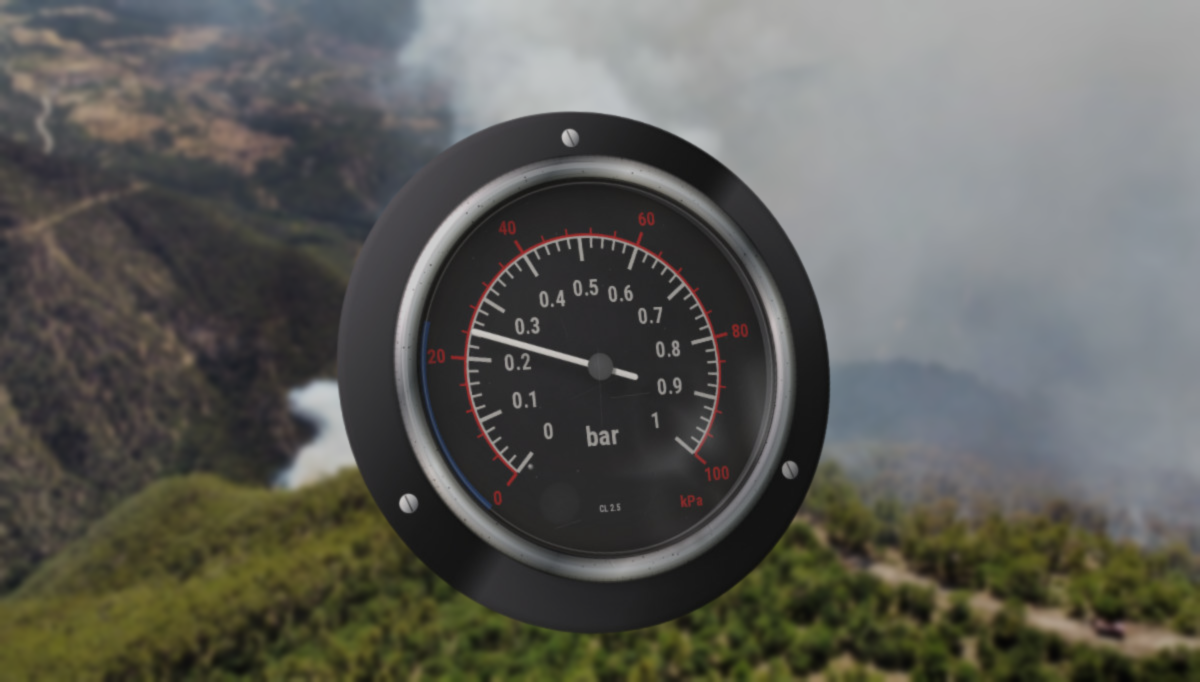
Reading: 0.24; bar
